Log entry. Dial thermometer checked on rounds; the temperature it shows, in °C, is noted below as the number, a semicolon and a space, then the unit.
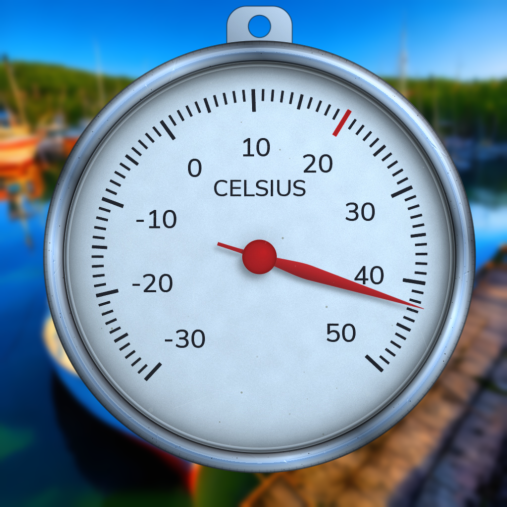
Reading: 42.5; °C
